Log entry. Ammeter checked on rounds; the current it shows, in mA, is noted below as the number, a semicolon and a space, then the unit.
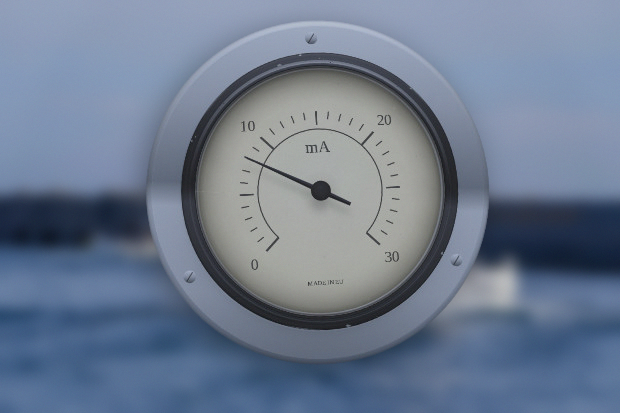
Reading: 8; mA
